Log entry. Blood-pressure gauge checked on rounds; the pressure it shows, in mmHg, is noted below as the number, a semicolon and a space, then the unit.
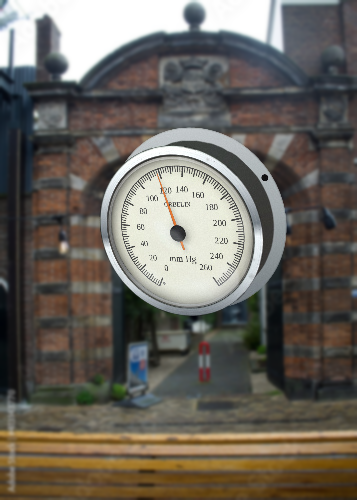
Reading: 120; mmHg
